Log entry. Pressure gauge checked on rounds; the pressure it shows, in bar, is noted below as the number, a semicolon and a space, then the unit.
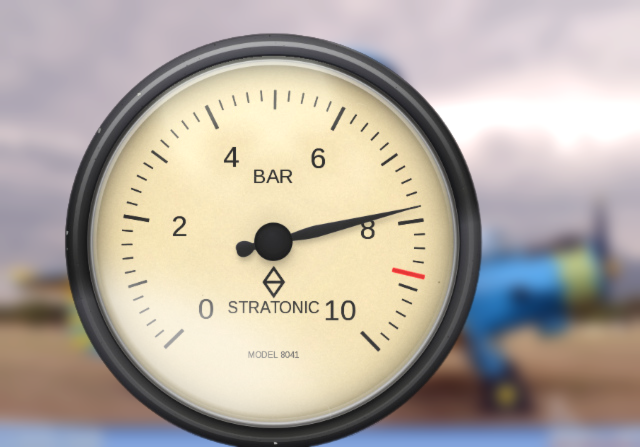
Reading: 7.8; bar
